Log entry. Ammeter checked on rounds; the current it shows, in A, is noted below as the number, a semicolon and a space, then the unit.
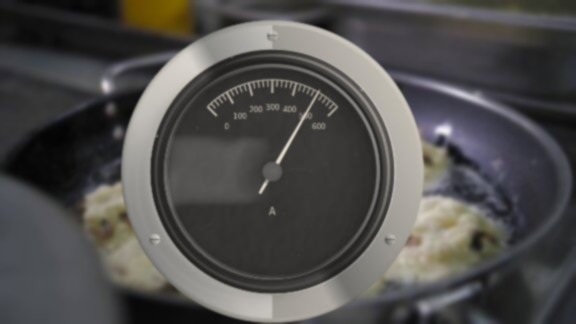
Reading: 500; A
